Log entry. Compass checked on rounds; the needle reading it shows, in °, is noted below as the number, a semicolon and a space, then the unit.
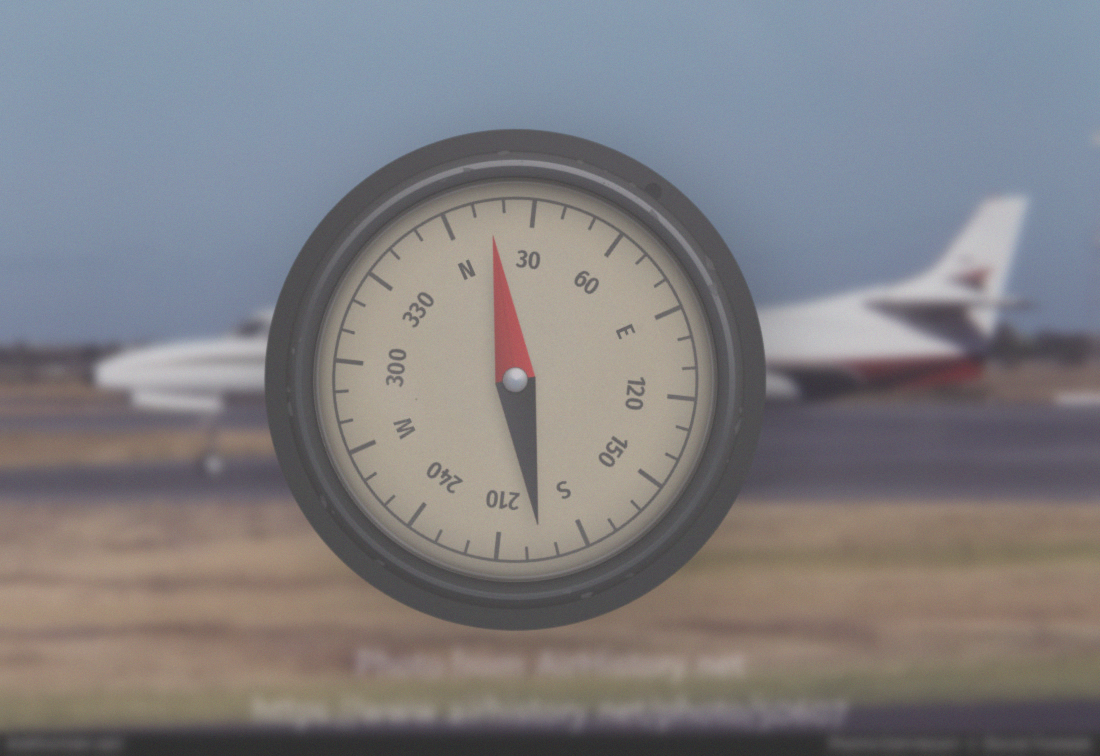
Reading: 15; °
